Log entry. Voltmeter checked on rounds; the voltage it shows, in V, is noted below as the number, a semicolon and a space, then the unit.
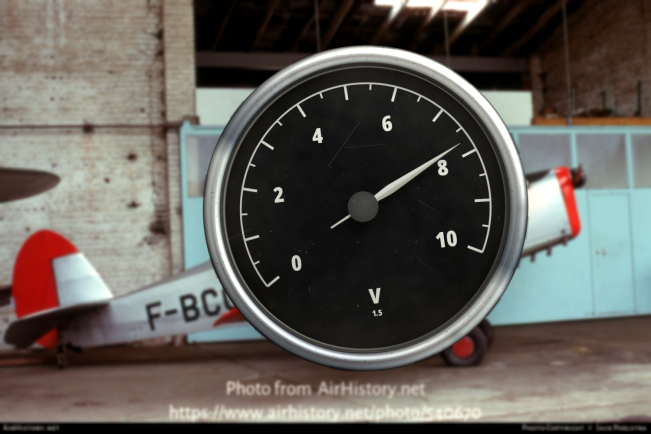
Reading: 7.75; V
